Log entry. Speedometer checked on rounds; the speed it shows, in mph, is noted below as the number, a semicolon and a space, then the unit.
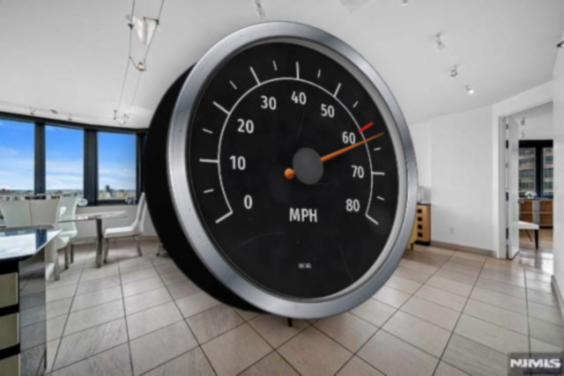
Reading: 62.5; mph
